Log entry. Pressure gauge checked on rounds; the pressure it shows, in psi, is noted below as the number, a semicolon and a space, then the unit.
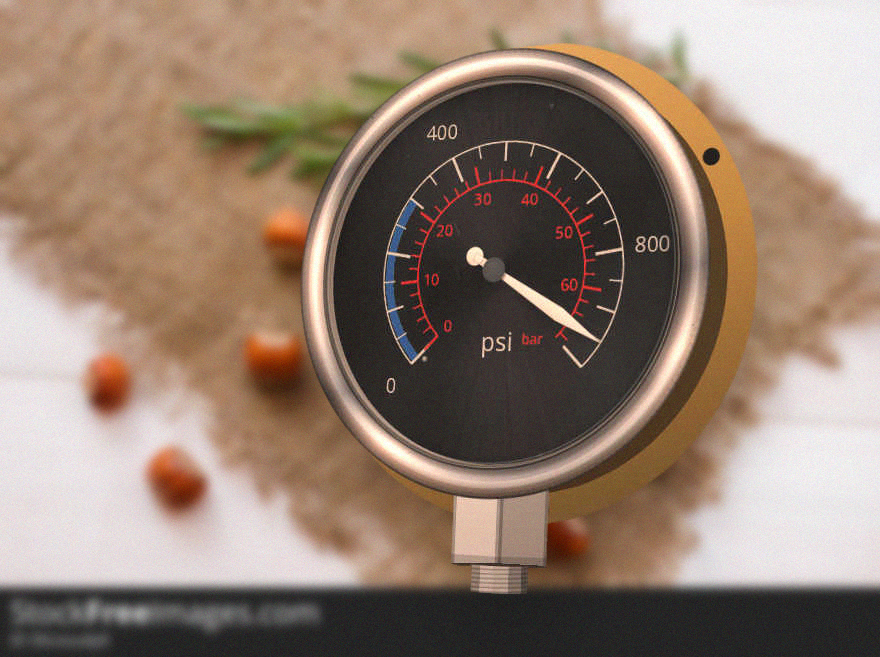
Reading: 950; psi
